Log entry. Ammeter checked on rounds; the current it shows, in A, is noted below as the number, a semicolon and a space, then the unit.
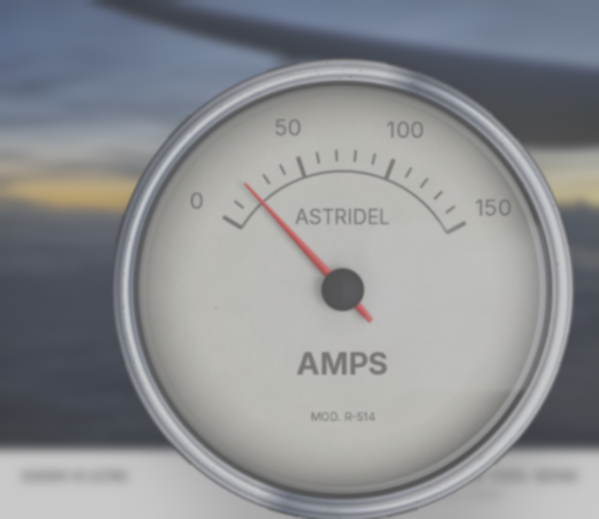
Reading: 20; A
